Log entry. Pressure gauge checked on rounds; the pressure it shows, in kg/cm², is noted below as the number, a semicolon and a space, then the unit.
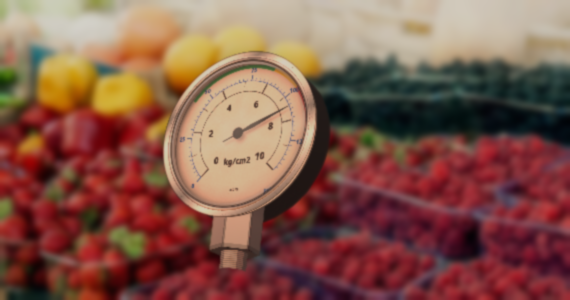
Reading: 7.5; kg/cm²
